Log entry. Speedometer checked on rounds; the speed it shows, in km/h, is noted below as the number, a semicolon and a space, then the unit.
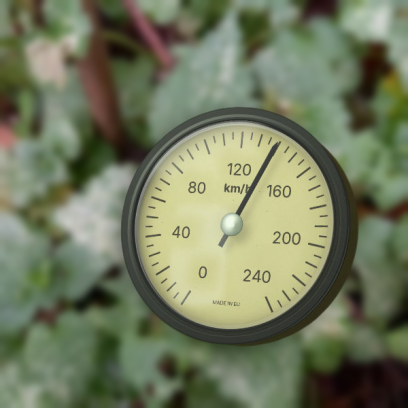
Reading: 140; km/h
